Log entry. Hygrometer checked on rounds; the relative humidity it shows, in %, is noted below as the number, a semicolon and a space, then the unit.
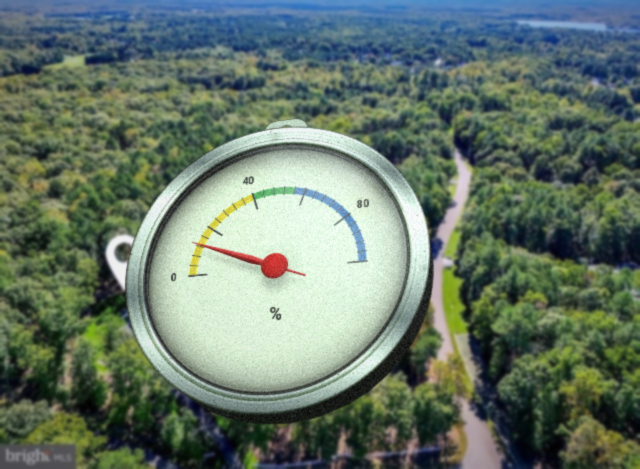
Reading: 12; %
